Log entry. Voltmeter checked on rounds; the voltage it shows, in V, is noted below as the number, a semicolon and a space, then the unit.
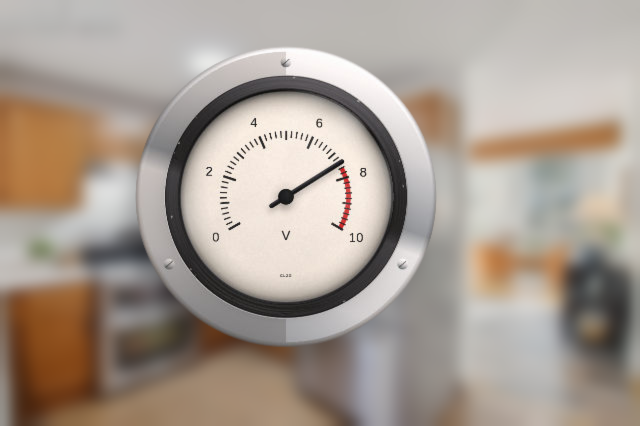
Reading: 7.4; V
